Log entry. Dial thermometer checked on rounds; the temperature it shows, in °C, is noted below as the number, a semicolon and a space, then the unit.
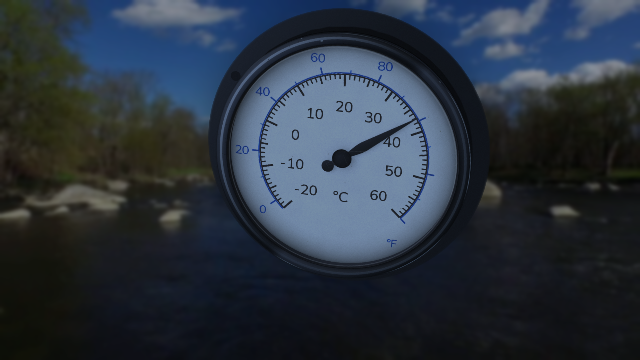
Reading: 37; °C
